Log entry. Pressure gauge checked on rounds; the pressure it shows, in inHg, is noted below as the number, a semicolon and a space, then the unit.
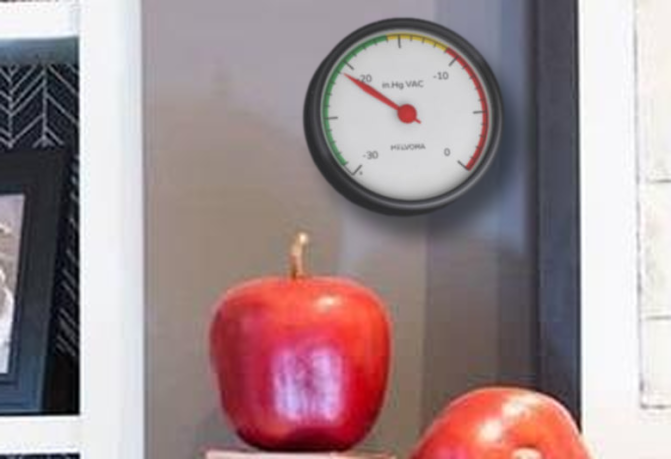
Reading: -21; inHg
